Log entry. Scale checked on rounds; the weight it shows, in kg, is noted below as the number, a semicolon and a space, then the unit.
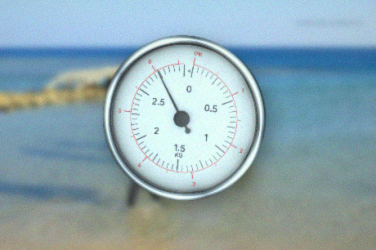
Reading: 2.75; kg
